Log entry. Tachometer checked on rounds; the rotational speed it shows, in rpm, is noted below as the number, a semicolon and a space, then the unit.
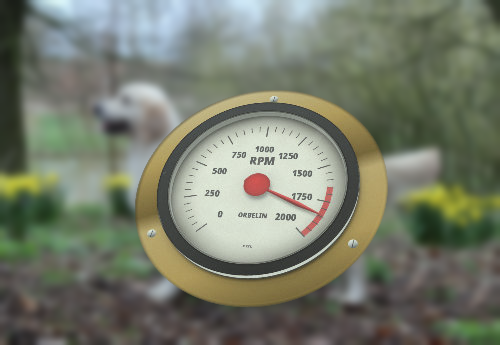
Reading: 1850; rpm
